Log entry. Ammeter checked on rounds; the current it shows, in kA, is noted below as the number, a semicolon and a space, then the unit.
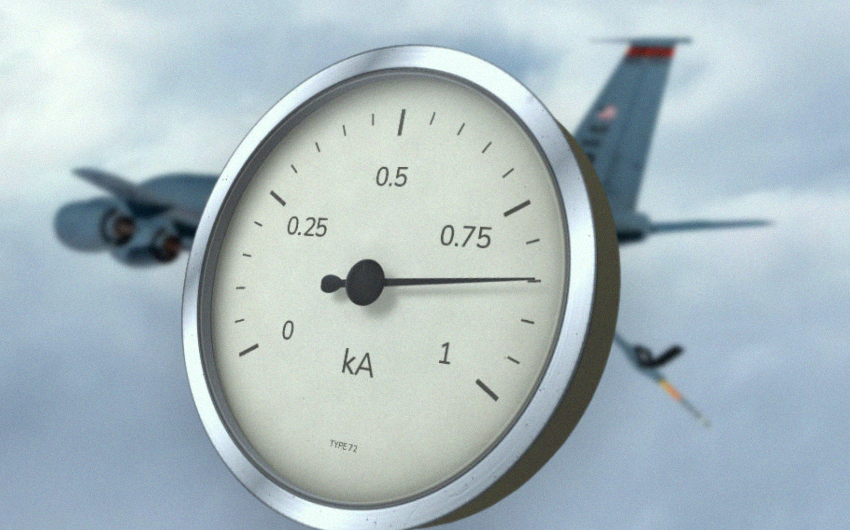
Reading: 0.85; kA
